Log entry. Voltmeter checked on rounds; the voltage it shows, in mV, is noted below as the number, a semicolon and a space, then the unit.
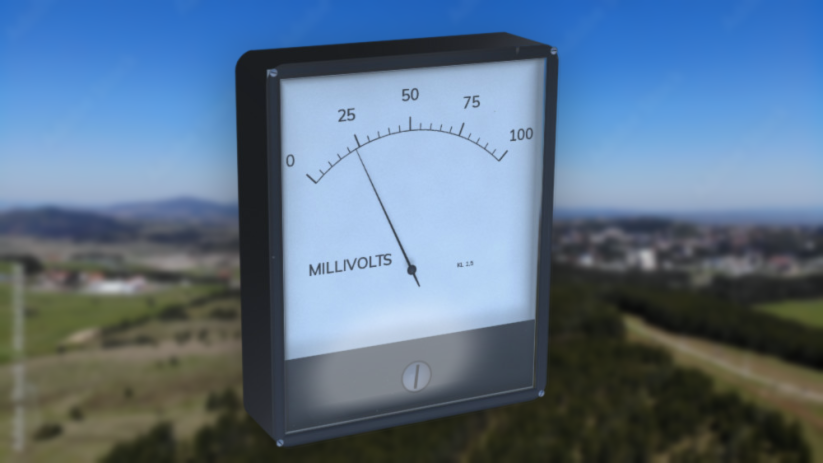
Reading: 22.5; mV
